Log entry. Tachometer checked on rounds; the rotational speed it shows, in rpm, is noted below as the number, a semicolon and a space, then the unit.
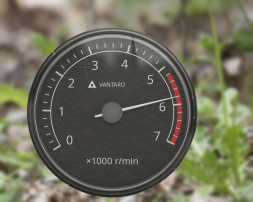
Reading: 5800; rpm
